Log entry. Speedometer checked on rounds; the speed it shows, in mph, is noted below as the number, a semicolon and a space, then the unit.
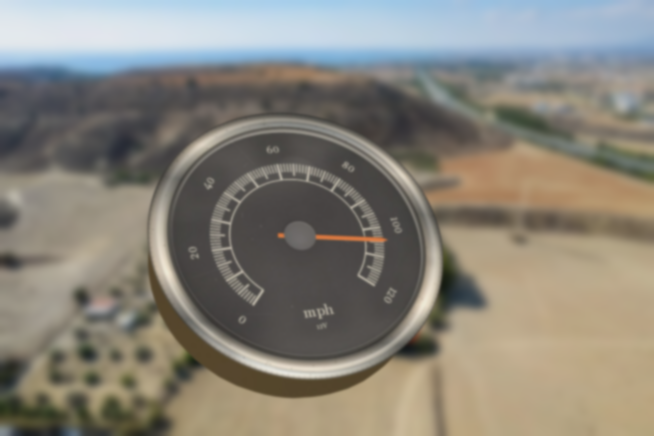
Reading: 105; mph
